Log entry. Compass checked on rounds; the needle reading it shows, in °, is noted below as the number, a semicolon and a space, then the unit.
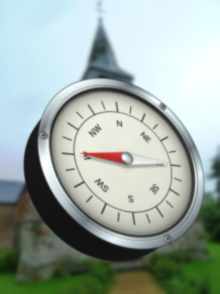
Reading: 270; °
